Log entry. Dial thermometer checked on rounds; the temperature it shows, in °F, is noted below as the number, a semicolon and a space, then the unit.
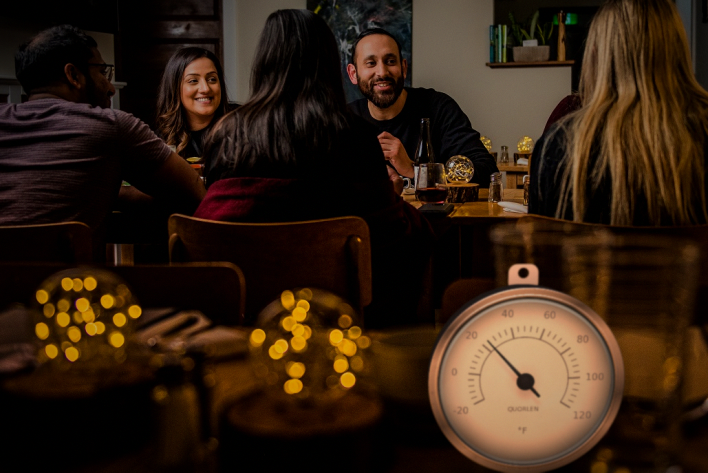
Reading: 24; °F
